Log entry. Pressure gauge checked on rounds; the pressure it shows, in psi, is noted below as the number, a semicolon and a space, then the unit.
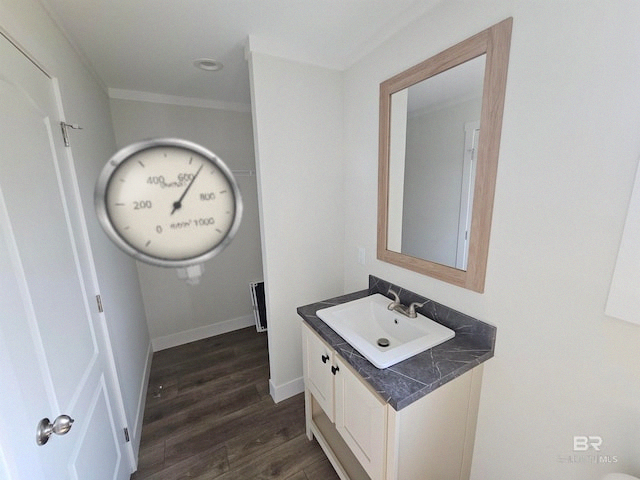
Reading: 650; psi
